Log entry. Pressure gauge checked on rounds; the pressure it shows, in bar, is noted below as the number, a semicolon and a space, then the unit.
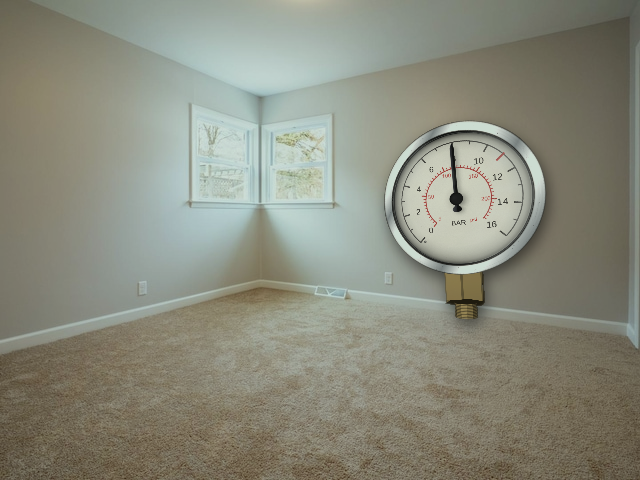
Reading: 8; bar
